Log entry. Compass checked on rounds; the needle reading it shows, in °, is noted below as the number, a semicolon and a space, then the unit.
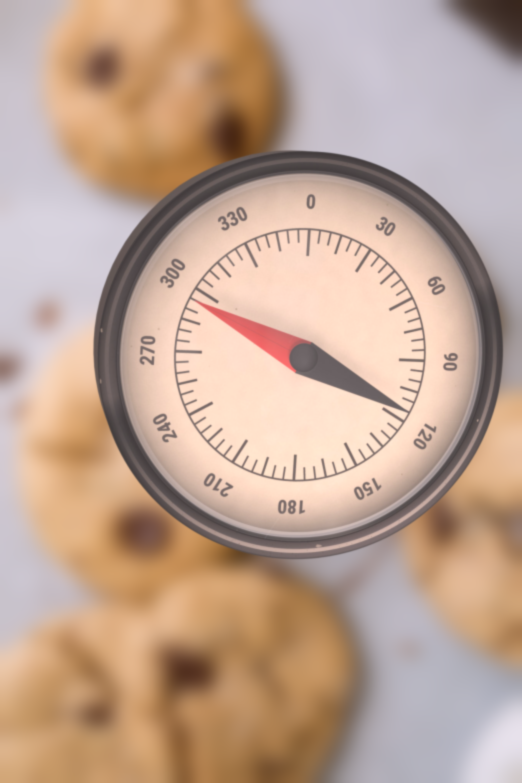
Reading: 295; °
